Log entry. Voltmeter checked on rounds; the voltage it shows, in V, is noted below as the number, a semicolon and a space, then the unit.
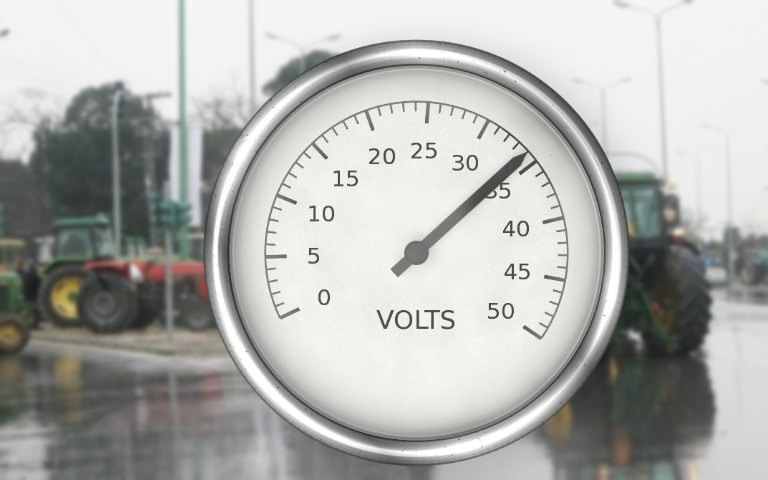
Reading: 34; V
